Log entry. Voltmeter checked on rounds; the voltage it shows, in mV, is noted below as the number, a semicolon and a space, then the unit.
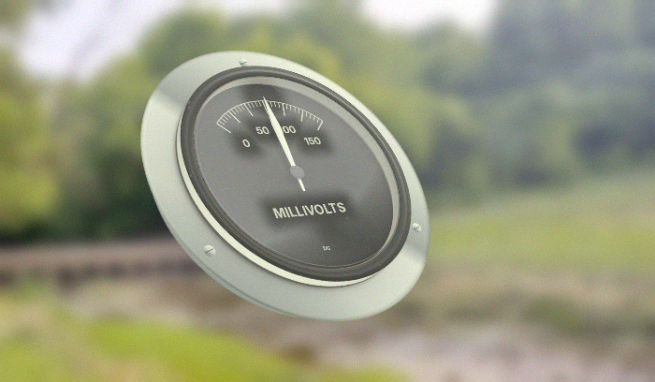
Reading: 75; mV
